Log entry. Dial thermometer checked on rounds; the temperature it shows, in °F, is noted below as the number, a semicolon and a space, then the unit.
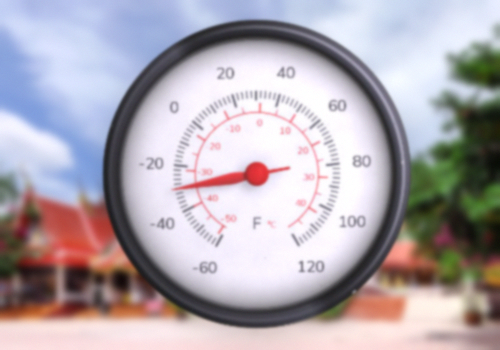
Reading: -30; °F
